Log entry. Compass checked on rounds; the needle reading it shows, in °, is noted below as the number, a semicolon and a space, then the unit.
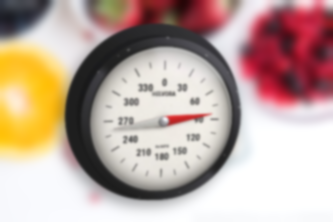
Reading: 82.5; °
